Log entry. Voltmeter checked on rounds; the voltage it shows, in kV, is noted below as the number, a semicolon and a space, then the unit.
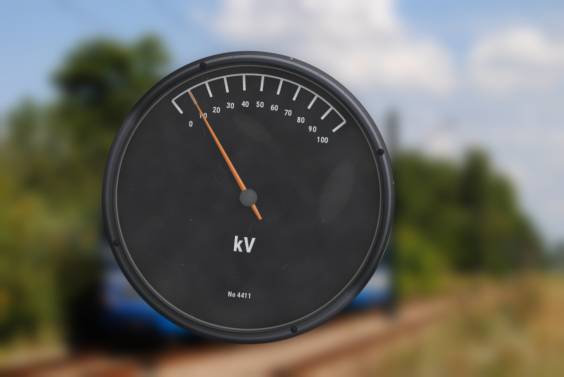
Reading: 10; kV
